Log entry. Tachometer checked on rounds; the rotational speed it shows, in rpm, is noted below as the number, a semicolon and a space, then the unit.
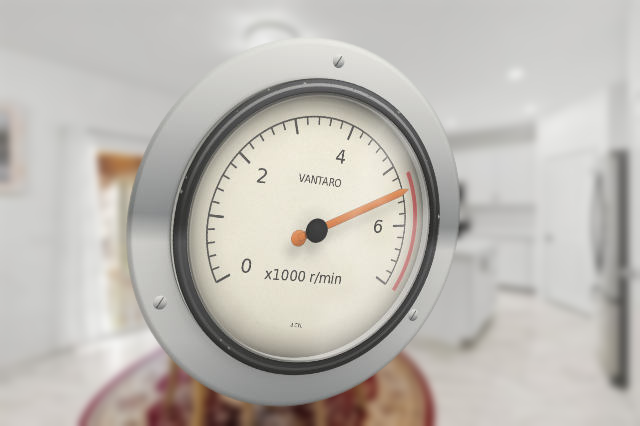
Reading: 5400; rpm
